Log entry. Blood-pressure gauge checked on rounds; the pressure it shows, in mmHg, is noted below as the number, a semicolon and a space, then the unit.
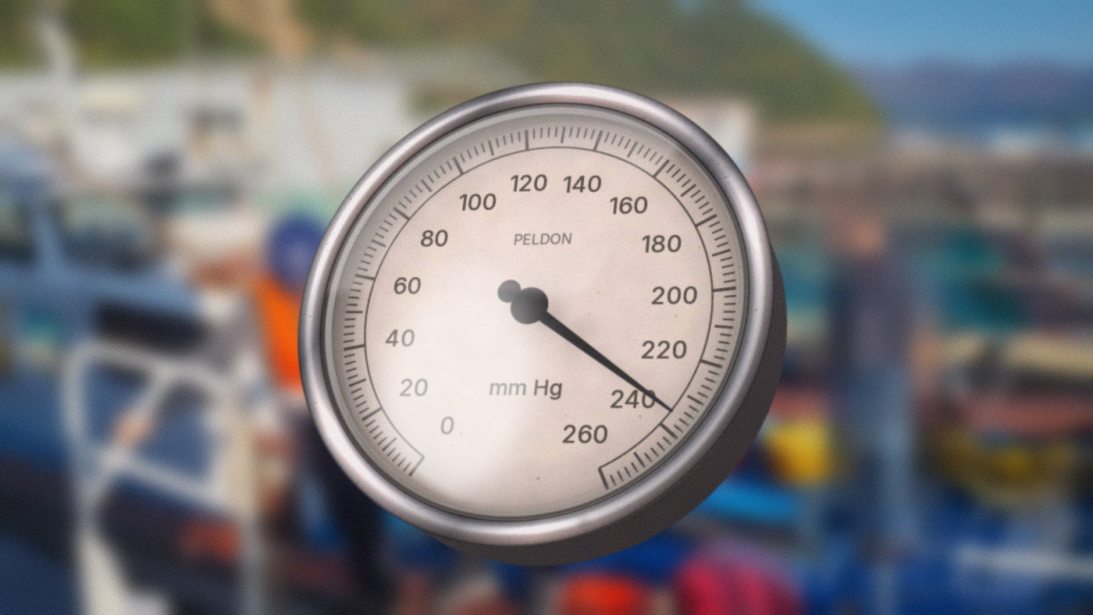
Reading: 236; mmHg
